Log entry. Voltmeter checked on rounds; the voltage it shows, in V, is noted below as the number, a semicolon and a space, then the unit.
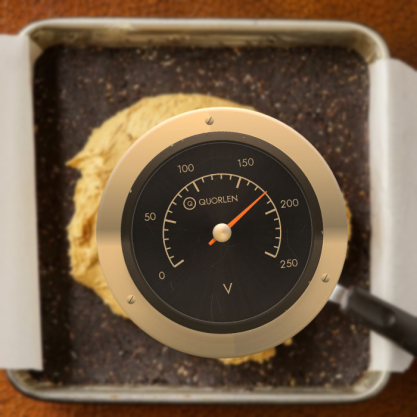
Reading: 180; V
